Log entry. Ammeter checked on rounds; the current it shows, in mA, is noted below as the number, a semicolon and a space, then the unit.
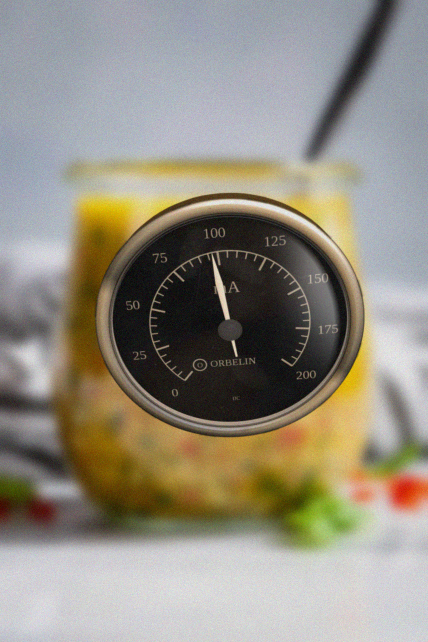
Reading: 97.5; mA
